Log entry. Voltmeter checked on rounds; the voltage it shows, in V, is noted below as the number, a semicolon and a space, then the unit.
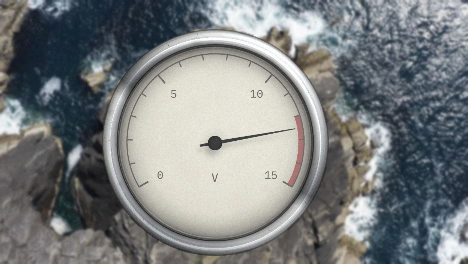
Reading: 12.5; V
